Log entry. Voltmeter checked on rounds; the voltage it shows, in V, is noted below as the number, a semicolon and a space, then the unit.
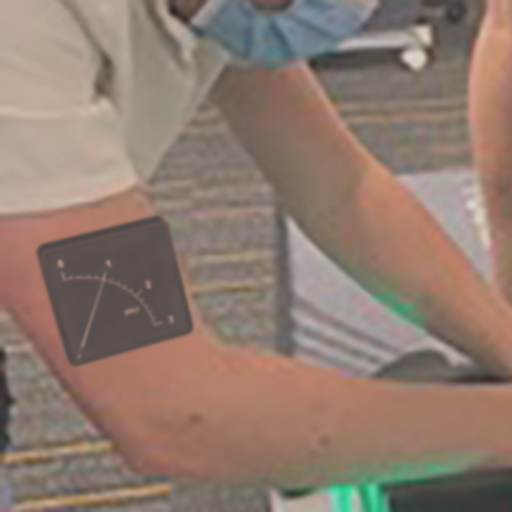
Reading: 1; V
